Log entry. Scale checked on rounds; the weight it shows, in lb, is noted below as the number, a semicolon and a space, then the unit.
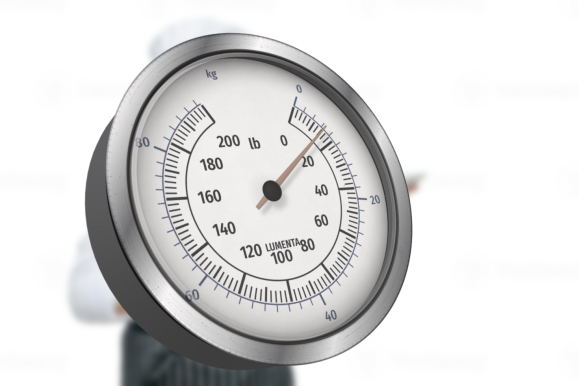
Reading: 14; lb
